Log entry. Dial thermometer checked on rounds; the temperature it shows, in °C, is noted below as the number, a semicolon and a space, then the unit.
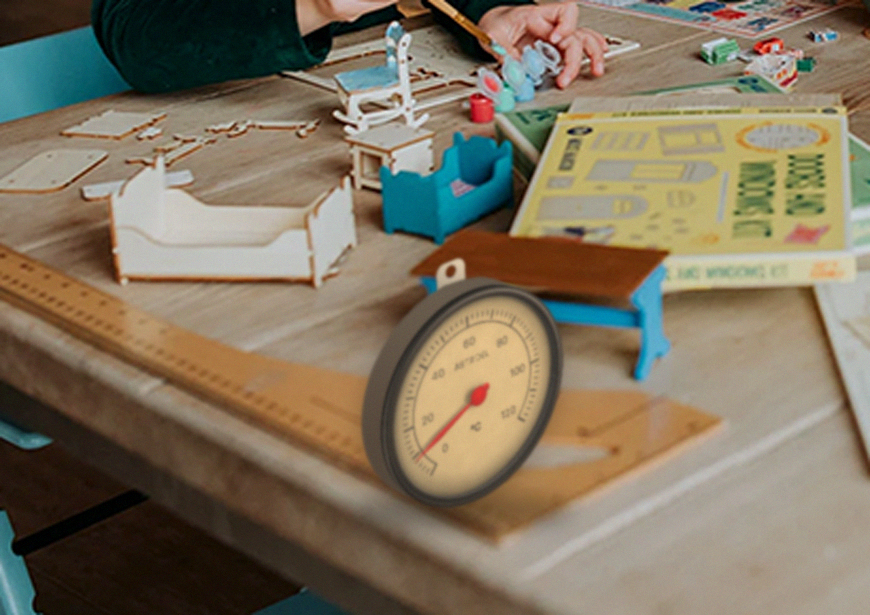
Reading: 10; °C
